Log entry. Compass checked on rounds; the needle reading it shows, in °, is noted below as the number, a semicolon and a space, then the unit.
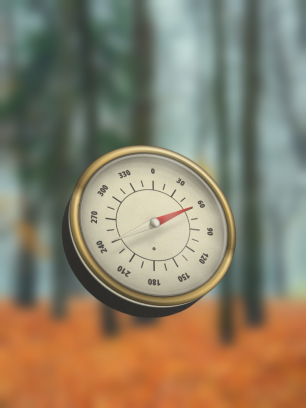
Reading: 60; °
